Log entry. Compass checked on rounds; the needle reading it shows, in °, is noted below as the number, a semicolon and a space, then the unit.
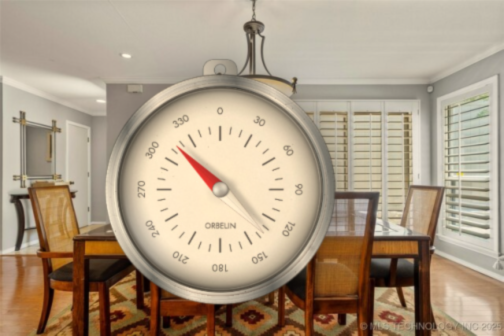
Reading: 315; °
